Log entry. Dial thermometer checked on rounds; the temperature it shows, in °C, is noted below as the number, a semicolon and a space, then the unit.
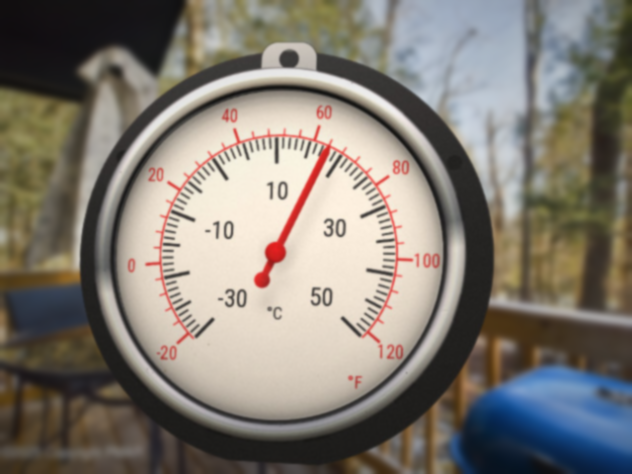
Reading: 18; °C
